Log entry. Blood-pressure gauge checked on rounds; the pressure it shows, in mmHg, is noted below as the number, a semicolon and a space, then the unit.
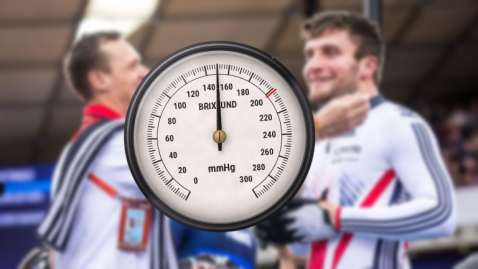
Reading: 150; mmHg
